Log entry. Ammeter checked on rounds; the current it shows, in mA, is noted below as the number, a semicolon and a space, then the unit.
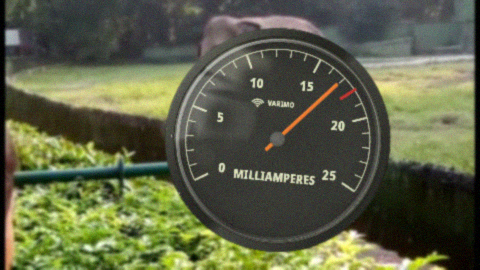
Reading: 17; mA
